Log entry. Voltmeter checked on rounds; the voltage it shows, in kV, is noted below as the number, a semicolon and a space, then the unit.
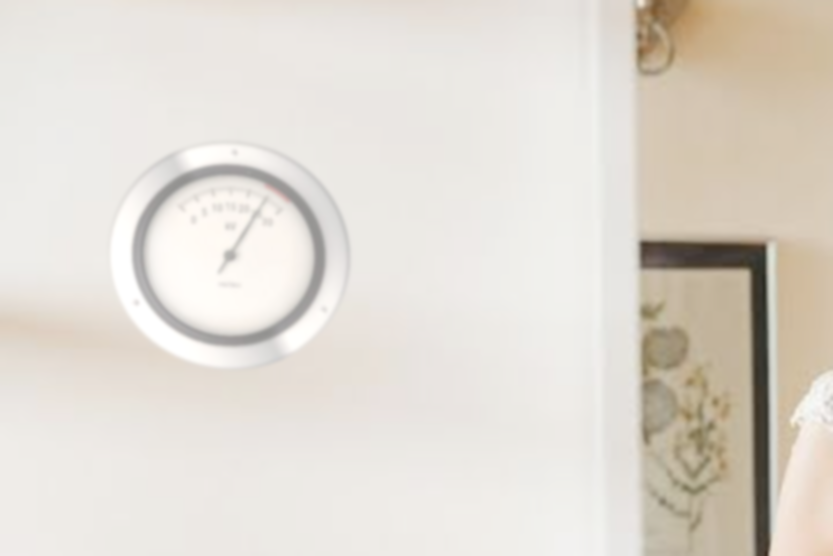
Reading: 25; kV
